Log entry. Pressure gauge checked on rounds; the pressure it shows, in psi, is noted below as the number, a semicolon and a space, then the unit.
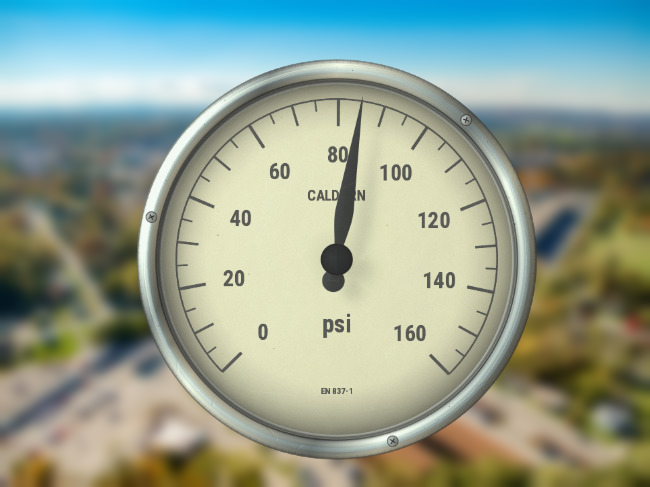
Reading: 85; psi
